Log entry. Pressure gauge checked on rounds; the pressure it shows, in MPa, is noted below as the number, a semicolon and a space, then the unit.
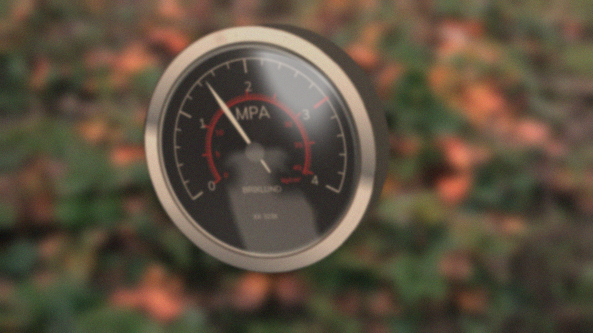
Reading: 1.5; MPa
